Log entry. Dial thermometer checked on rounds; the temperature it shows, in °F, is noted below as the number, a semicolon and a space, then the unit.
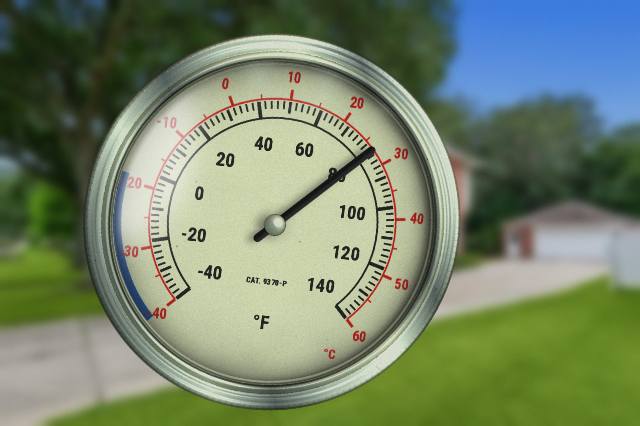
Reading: 80; °F
